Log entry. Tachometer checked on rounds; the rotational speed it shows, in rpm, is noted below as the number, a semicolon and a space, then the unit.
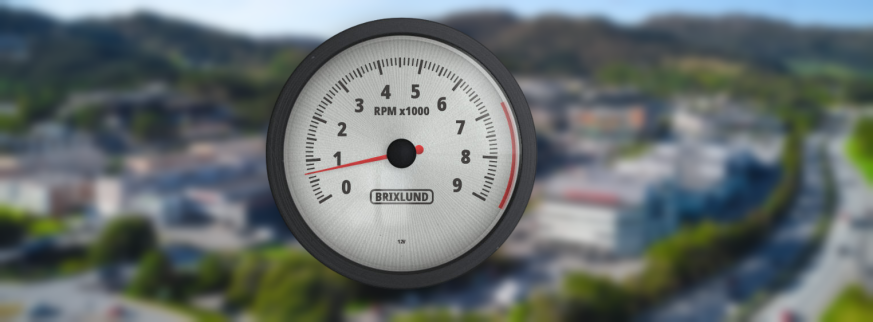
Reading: 700; rpm
